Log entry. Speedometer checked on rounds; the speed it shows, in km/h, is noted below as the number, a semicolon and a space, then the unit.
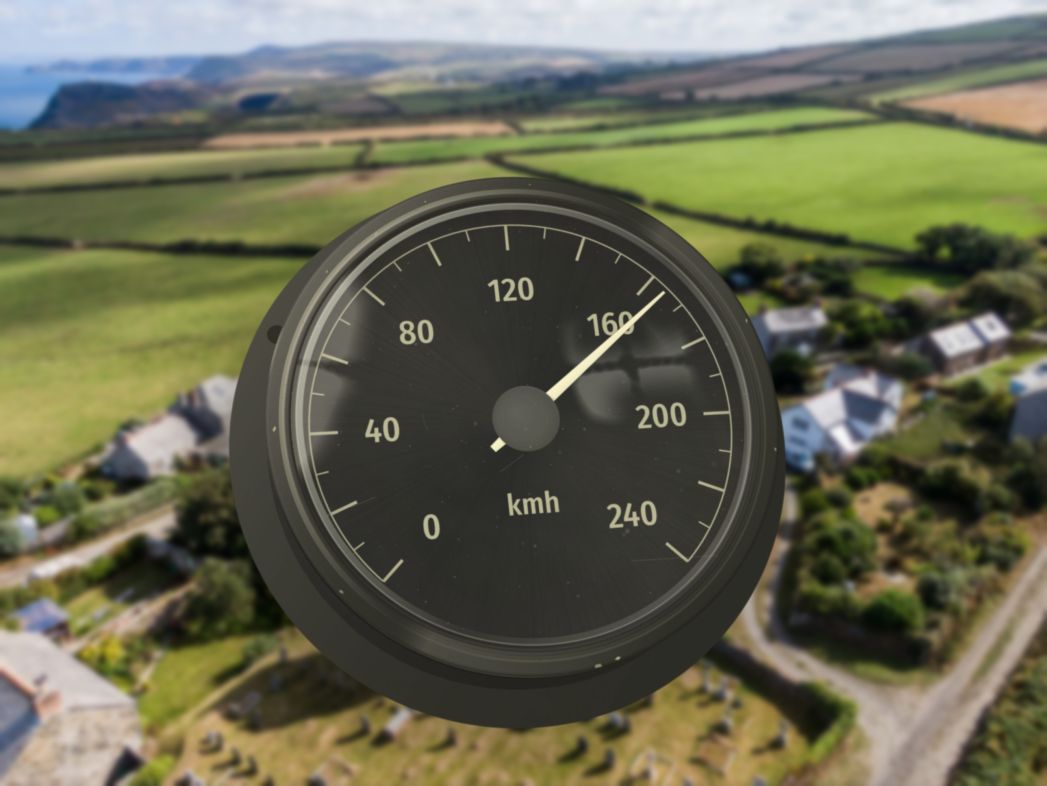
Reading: 165; km/h
